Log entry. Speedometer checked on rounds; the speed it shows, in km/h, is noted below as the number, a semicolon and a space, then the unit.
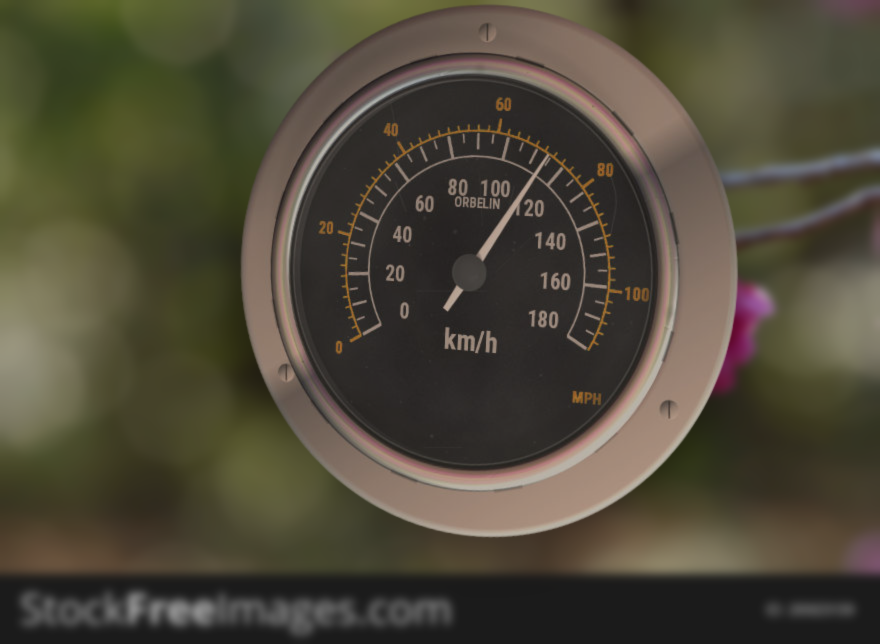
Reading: 115; km/h
